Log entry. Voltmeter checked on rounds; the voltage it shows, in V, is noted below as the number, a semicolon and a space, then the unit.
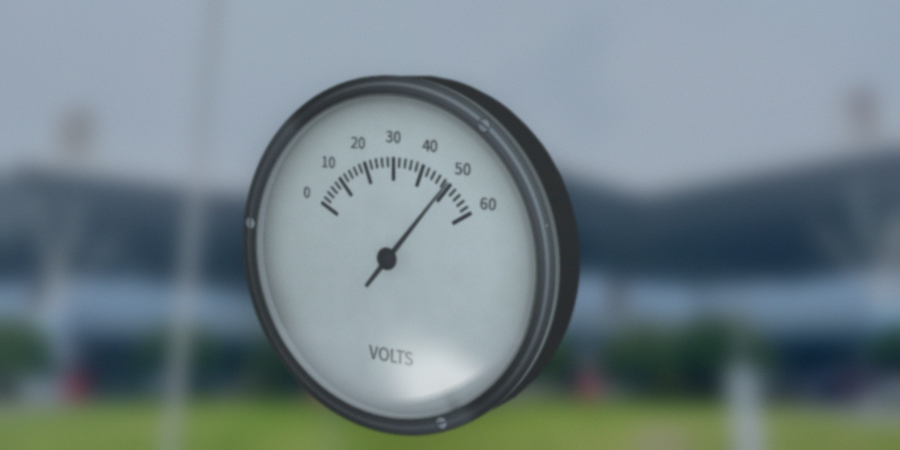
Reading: 50; V
